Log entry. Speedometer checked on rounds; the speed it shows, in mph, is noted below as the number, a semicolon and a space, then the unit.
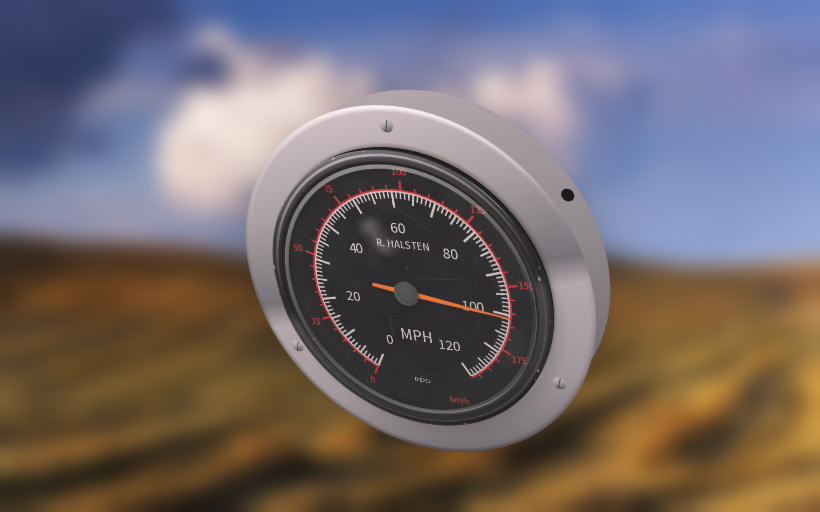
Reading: 100; mph
